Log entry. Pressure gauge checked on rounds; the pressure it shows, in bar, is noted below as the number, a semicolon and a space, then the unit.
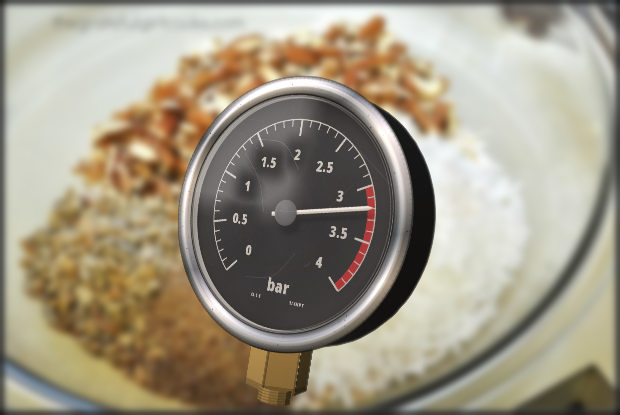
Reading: 3.2; bar
